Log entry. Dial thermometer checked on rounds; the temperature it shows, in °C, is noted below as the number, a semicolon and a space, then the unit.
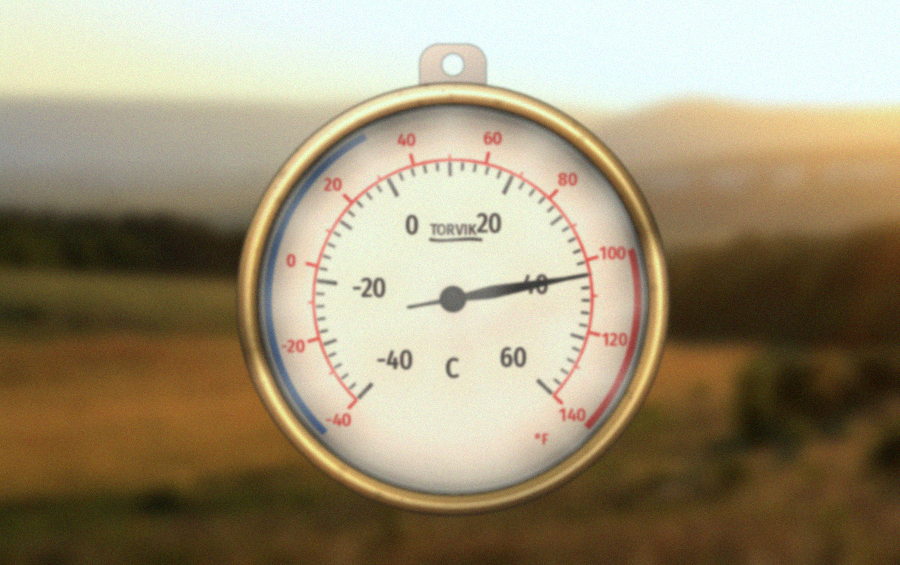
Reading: 40; °C
